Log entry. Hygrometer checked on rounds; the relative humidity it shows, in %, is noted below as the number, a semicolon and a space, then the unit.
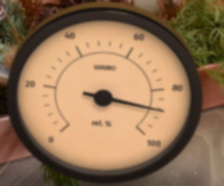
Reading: 88; %
